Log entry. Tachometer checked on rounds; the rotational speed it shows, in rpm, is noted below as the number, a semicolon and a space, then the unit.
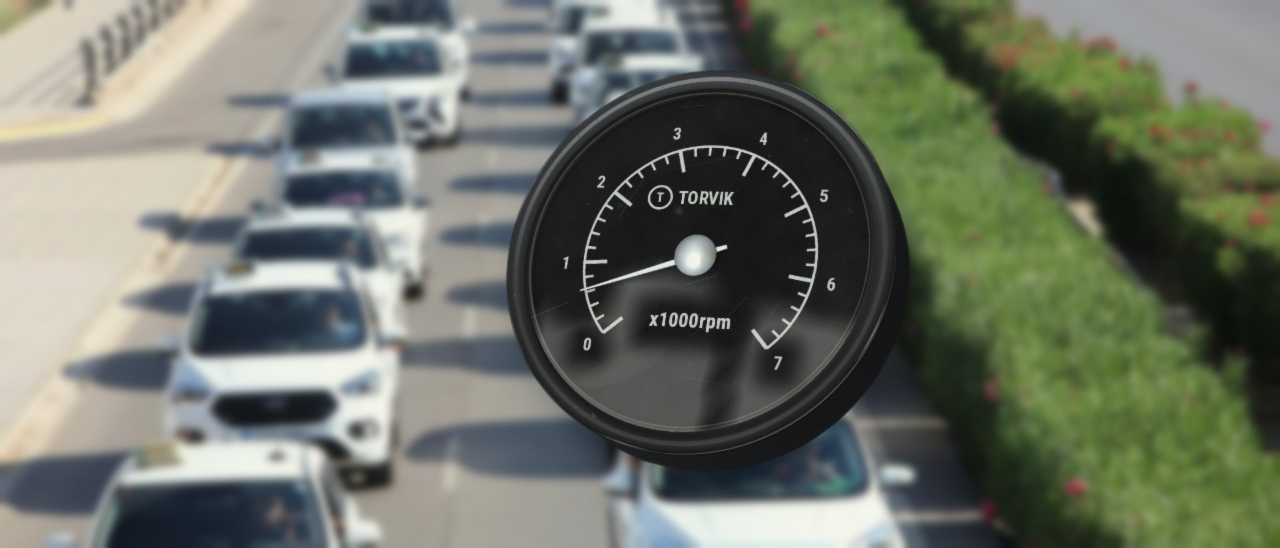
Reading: 600; rpm
